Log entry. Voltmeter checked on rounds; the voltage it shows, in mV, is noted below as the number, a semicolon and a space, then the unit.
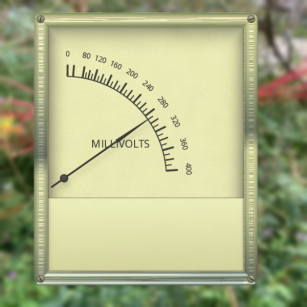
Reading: 290; mV
